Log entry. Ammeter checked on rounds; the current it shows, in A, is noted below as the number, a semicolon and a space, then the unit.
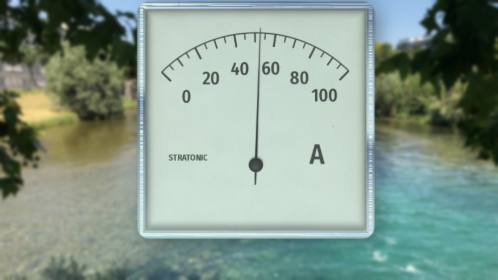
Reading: 52.5; A
